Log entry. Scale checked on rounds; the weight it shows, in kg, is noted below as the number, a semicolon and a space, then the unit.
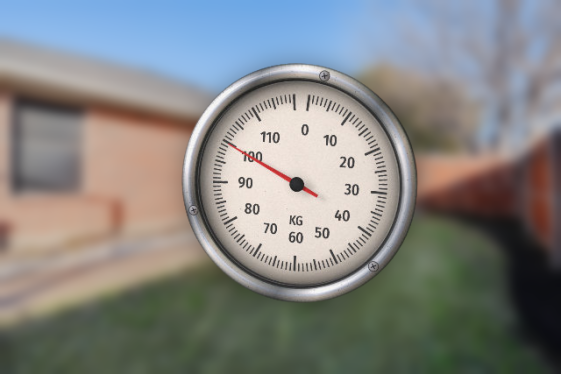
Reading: 100; kg
